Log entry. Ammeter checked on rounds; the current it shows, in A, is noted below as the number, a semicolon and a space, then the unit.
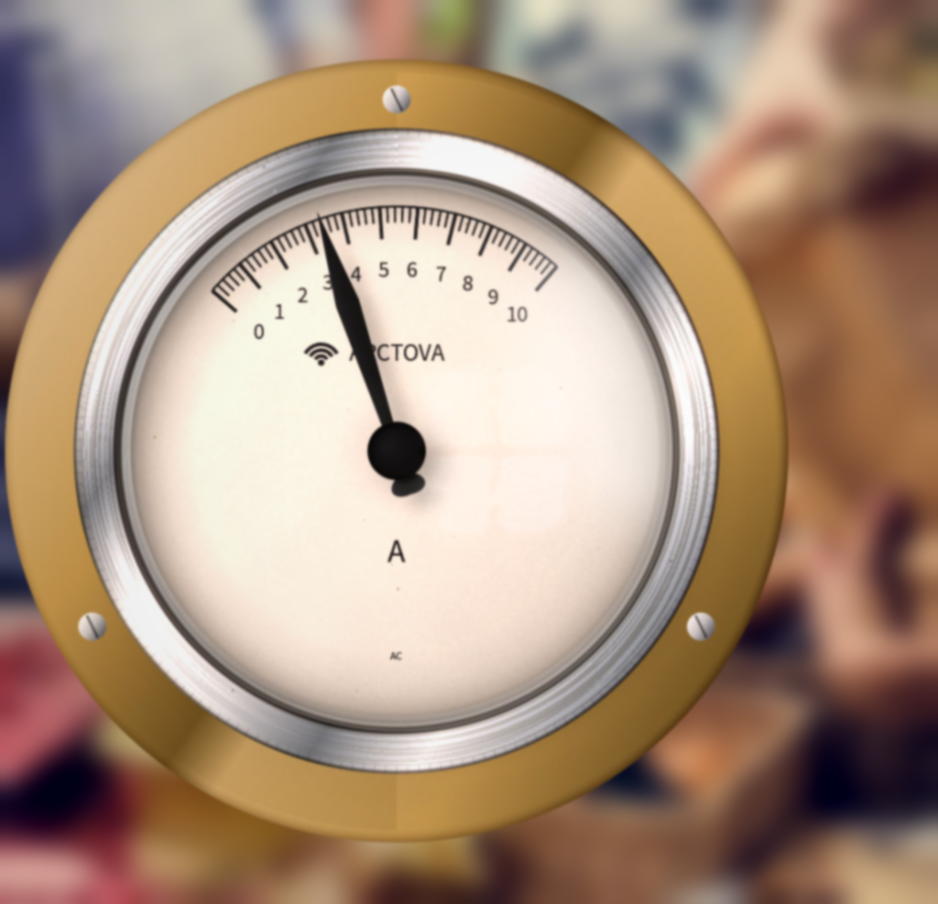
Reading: 3.4; A
